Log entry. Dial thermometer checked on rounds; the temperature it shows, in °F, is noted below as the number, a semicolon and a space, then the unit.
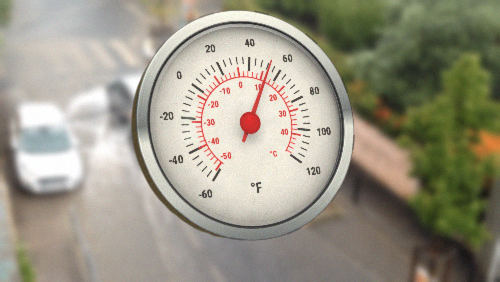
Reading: 52; °F
